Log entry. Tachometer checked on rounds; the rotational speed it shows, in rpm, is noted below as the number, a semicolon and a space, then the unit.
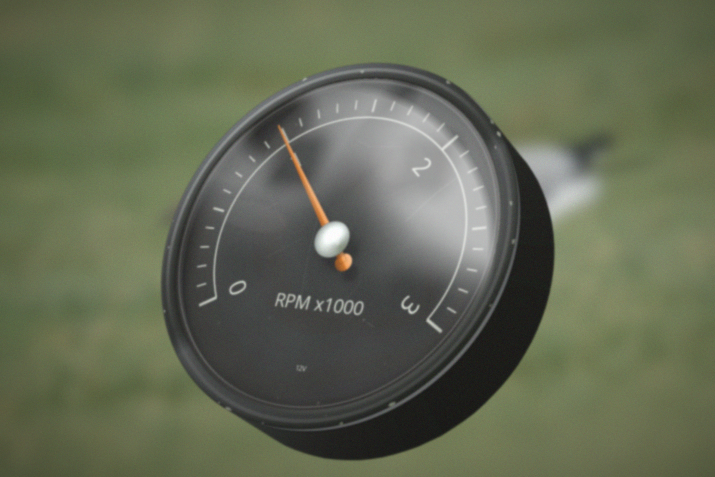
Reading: 1000; rpm
